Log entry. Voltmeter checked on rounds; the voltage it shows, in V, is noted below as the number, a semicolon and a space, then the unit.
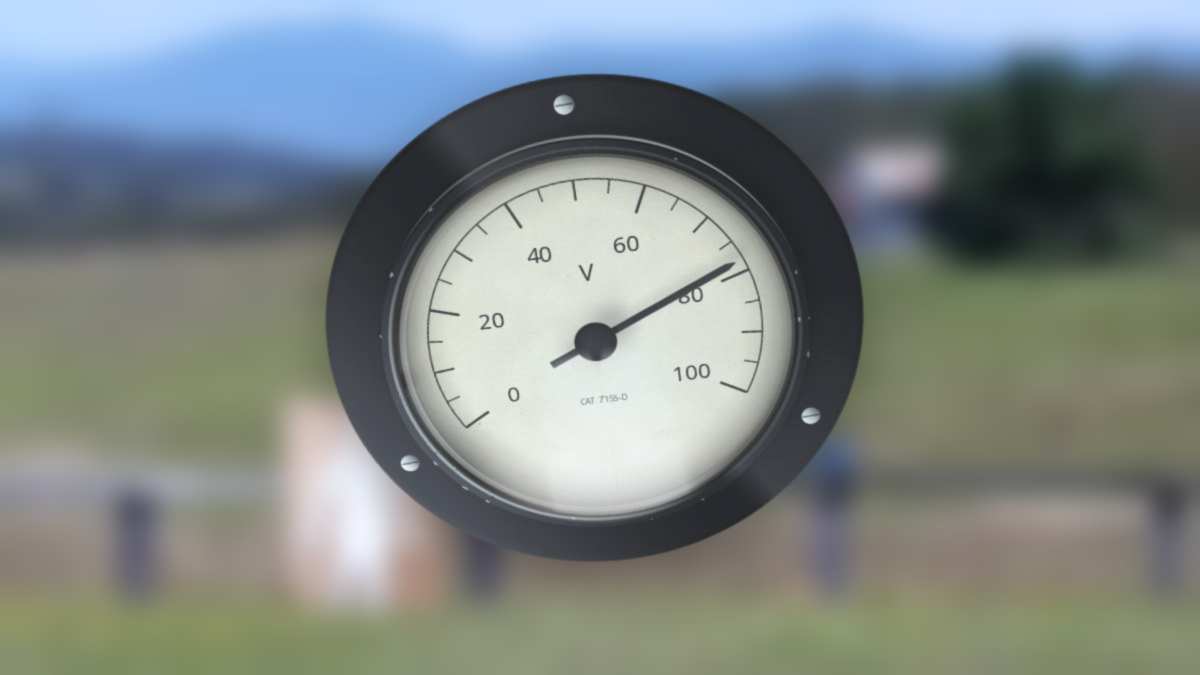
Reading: 77.5; V
